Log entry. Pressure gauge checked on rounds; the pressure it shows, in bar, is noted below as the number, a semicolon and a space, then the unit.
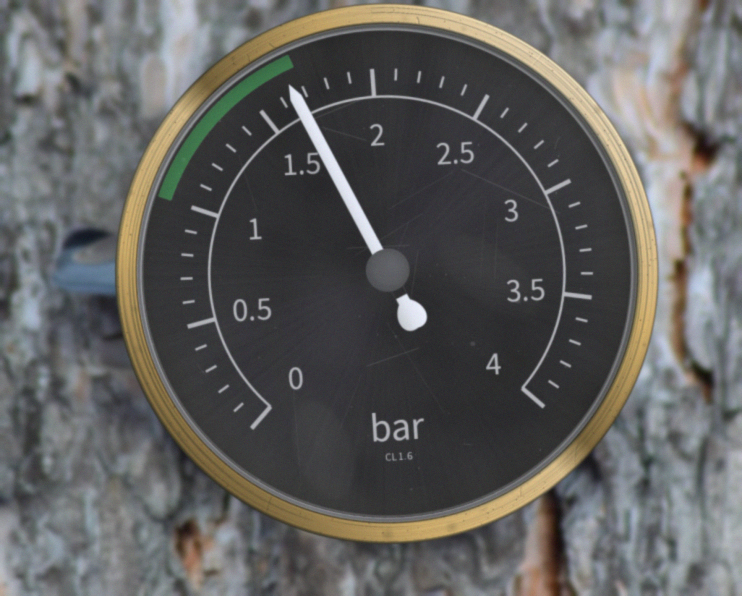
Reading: 1.65; bar
